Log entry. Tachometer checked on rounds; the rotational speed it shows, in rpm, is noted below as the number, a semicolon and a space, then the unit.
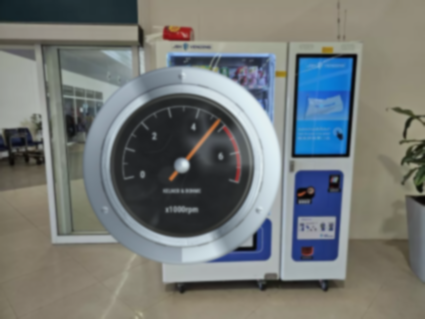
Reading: 4750; rpm
